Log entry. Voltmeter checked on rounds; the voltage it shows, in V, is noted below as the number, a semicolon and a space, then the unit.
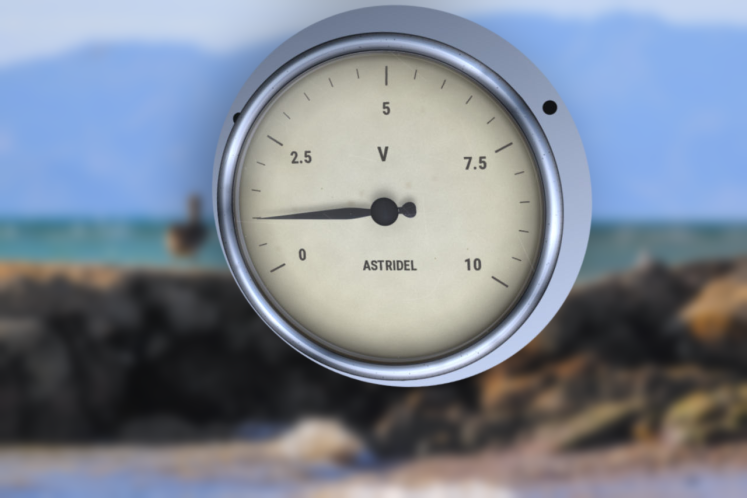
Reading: 1; V
